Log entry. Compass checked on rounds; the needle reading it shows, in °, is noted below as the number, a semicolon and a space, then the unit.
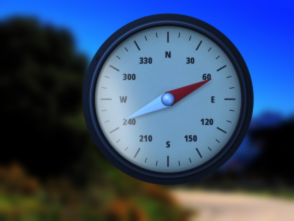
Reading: 65; °
